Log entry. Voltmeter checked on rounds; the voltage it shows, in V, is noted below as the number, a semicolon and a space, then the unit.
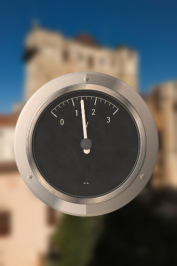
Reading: 1.4; V
